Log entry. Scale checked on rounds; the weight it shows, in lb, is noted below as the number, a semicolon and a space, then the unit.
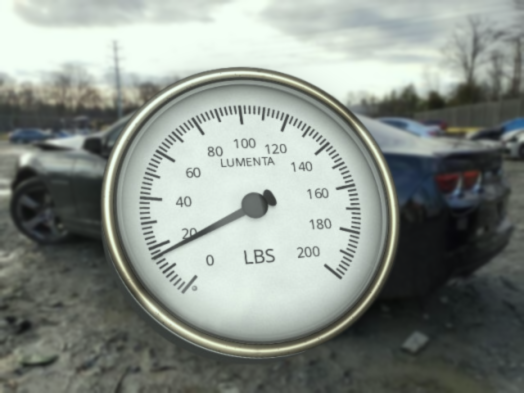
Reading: 16; lb
